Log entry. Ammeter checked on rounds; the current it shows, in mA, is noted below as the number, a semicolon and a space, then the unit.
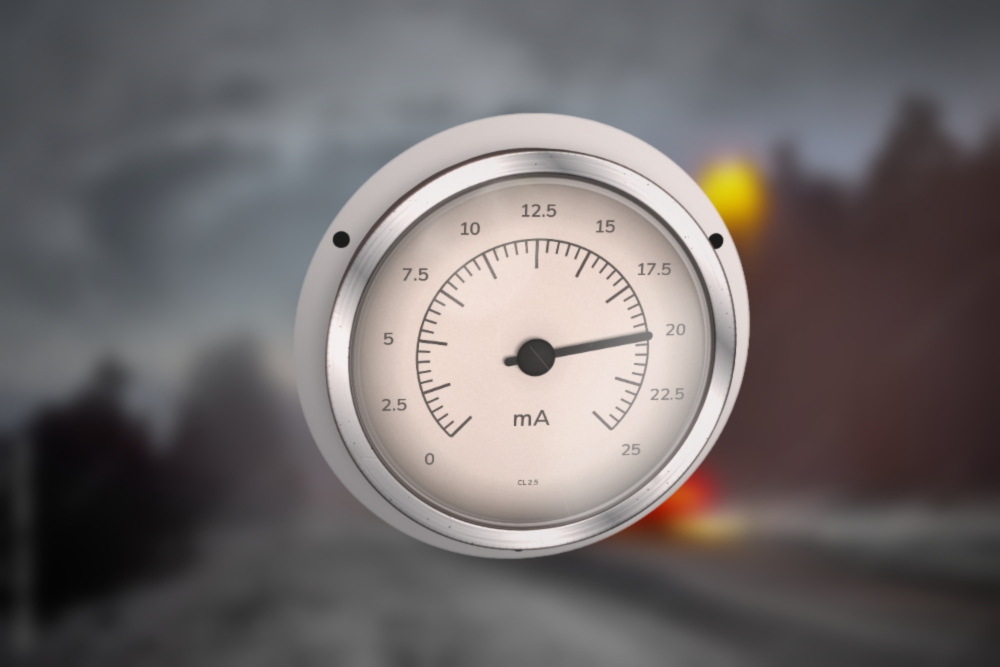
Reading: 20; mA
